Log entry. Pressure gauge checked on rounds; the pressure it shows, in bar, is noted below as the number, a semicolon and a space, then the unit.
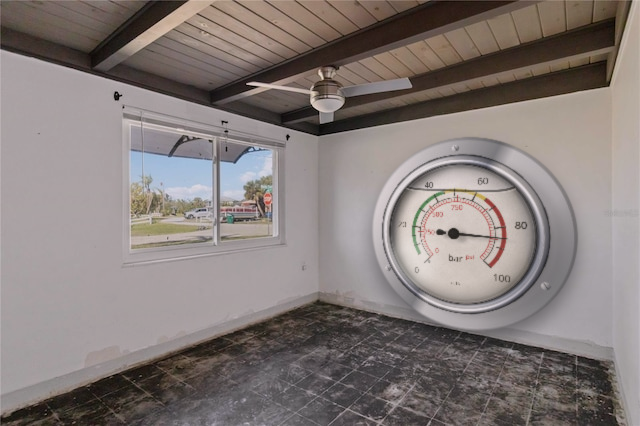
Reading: 85; bar
